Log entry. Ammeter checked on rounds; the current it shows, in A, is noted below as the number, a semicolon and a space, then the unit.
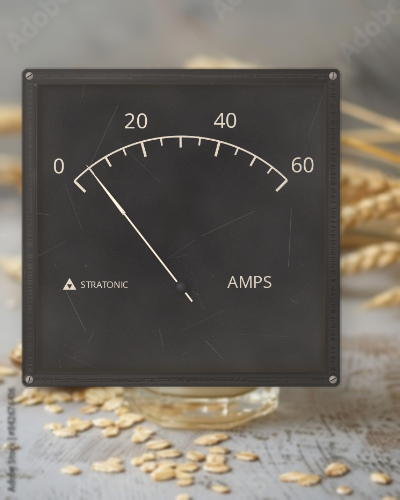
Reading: 5; A
